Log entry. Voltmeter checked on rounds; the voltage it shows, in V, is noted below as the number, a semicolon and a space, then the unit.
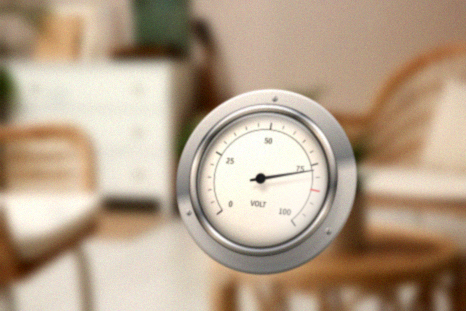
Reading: 77.5; V
